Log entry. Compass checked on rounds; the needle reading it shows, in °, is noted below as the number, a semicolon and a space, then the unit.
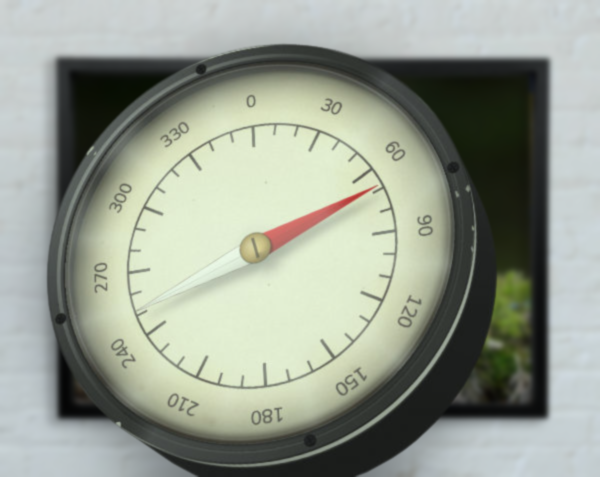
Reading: 70; °
